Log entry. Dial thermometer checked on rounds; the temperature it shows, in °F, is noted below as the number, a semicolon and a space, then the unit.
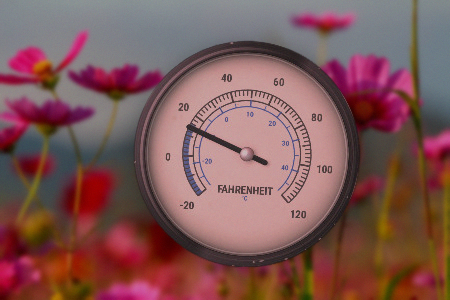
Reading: 14; °F
